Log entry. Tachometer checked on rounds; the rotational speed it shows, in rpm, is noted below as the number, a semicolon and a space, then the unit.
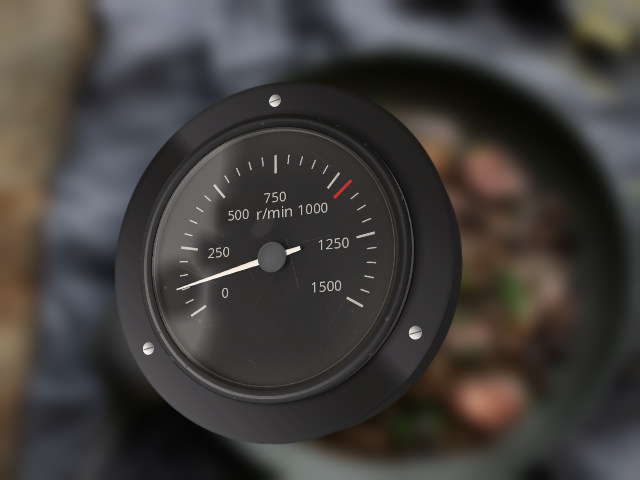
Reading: 100; rpm
